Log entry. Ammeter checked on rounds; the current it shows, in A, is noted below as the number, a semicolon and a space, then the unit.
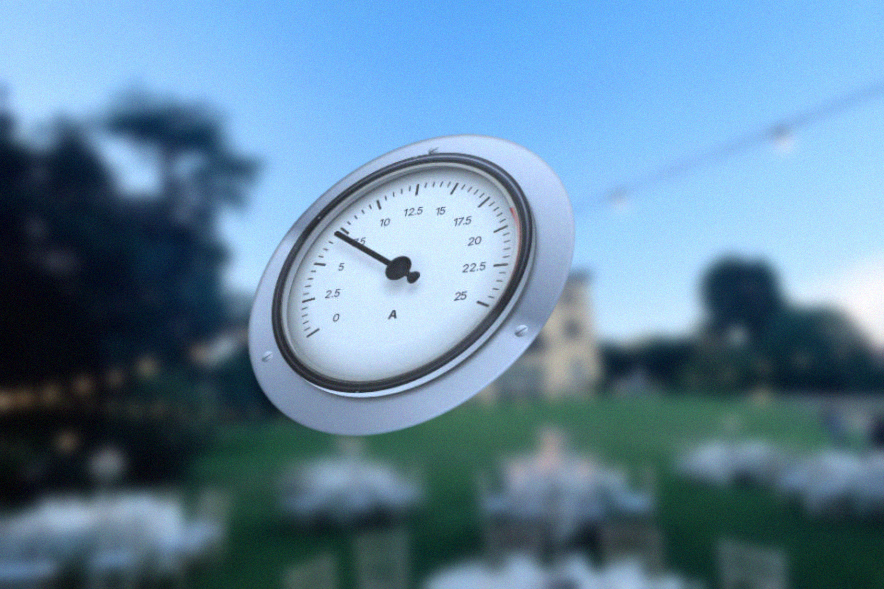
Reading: 7; A
